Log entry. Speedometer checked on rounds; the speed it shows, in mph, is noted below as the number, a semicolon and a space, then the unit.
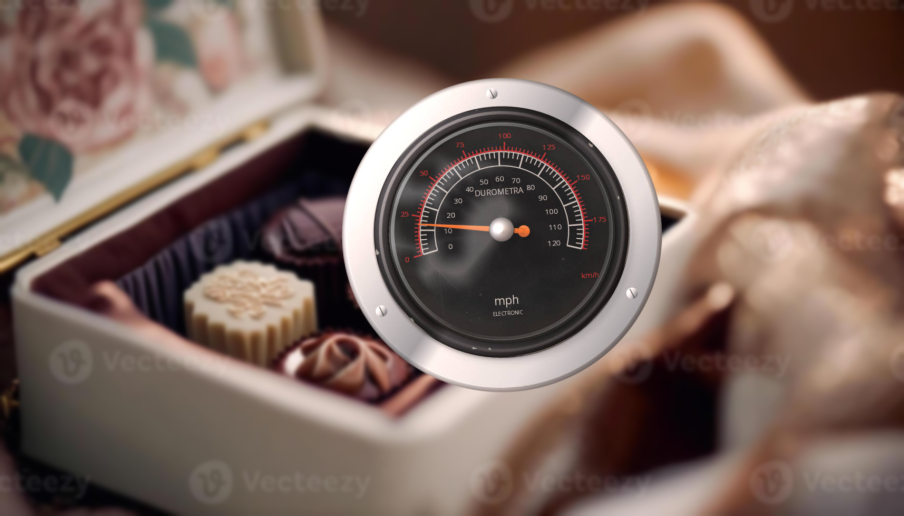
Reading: 12; mph
